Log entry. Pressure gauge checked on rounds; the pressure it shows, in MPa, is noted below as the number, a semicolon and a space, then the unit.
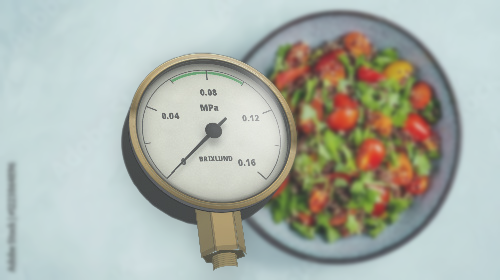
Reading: 0; MPa
